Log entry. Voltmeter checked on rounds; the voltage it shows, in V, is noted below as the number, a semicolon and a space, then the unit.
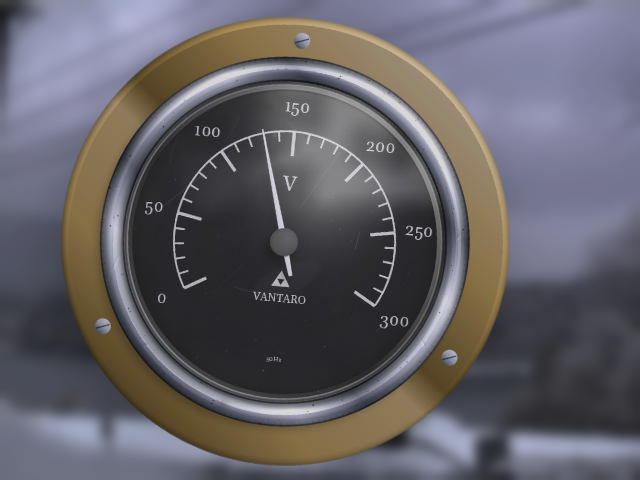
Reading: 130; V
